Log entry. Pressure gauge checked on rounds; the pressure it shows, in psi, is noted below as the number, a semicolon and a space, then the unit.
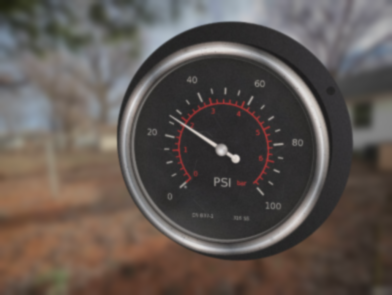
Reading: 27.5; psi
